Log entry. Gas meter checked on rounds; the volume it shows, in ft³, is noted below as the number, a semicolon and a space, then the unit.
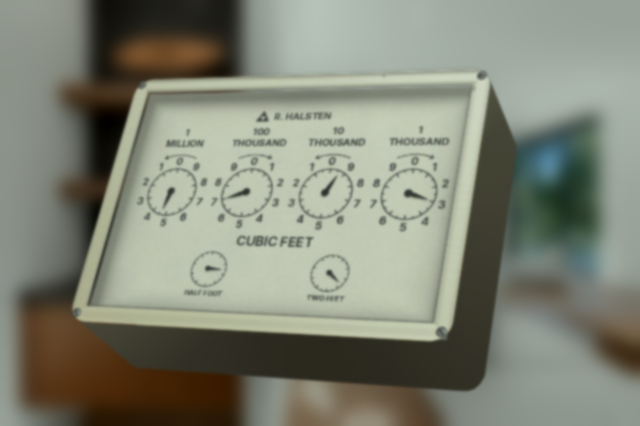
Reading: 469300; ft³
